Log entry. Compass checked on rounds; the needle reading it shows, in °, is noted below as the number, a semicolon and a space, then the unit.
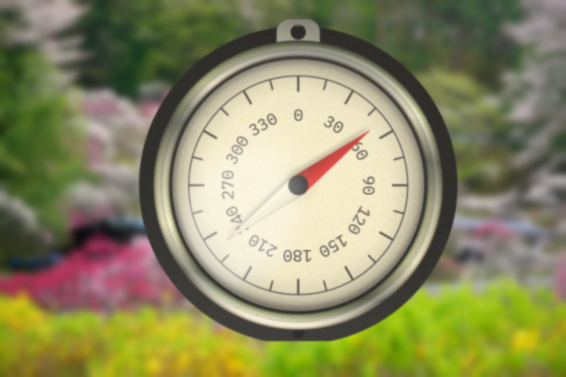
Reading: 52.5; °
